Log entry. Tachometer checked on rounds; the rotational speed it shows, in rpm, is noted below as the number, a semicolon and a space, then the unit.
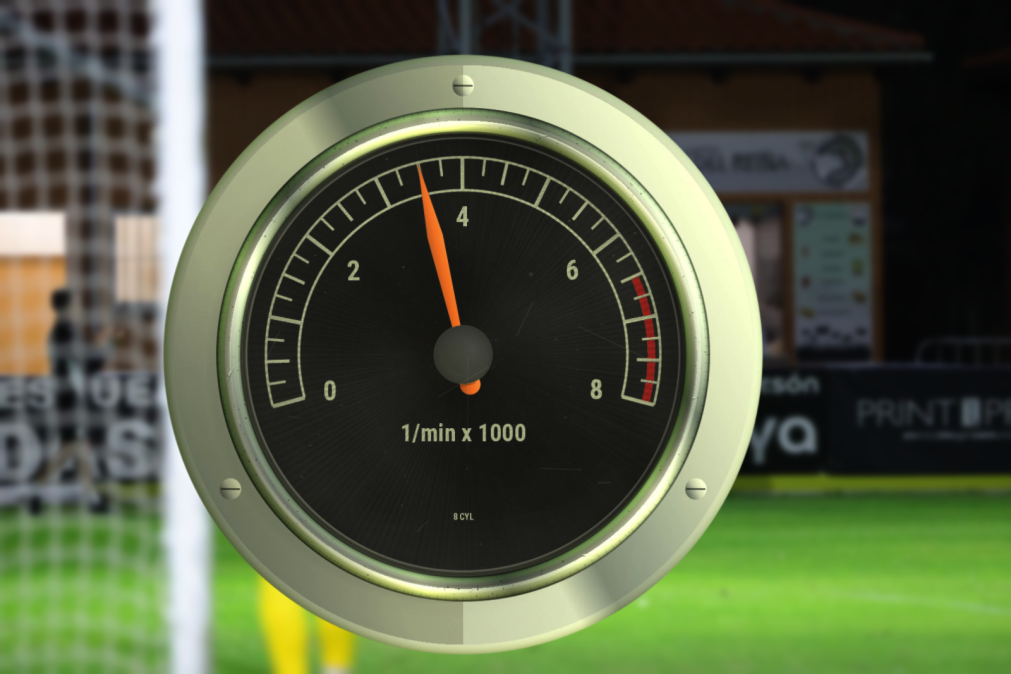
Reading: 3500; rpm
